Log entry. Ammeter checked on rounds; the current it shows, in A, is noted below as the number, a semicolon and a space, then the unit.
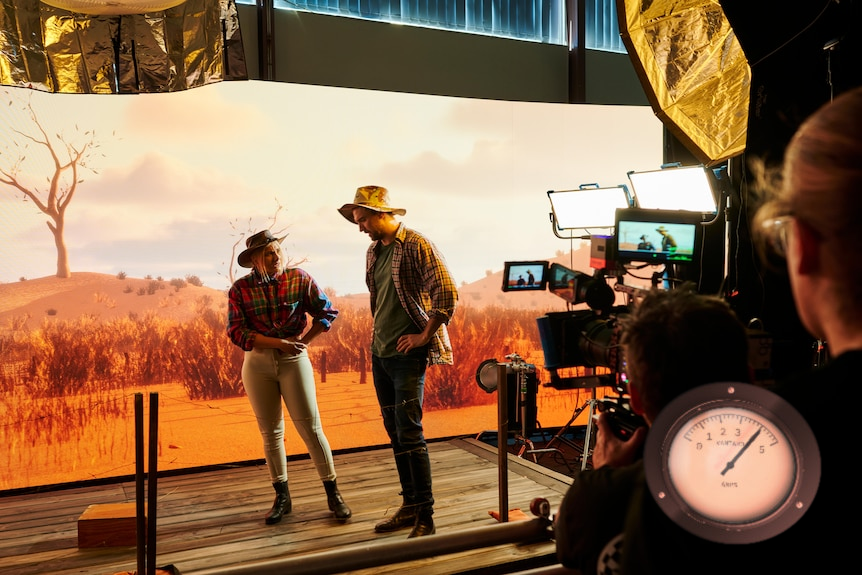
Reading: 4; A
